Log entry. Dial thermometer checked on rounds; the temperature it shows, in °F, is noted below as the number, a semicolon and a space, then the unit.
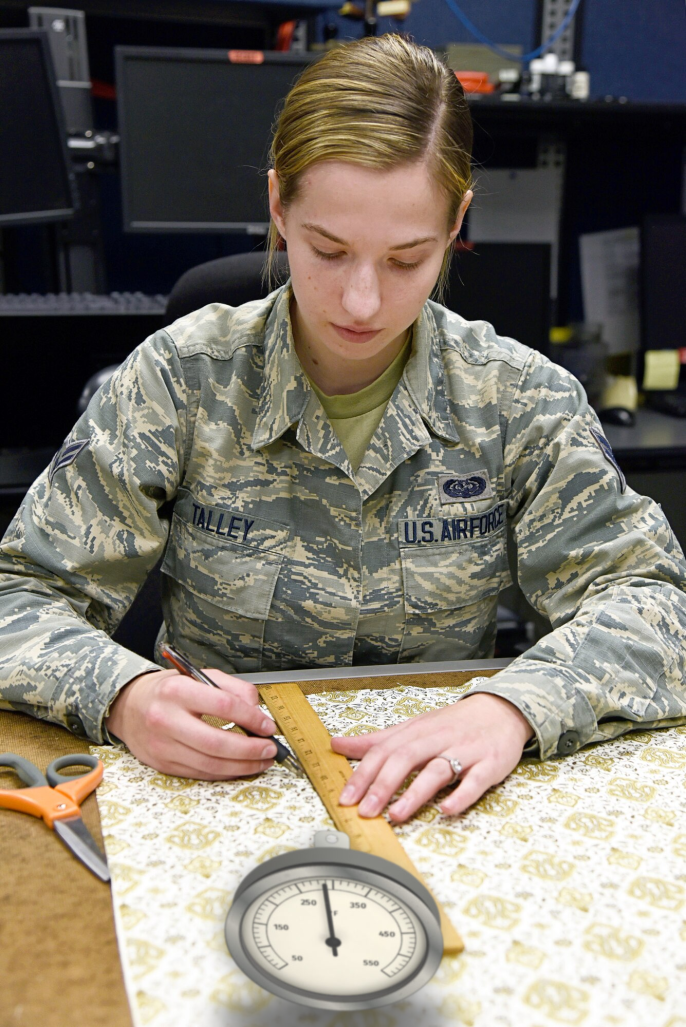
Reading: 290; °F
